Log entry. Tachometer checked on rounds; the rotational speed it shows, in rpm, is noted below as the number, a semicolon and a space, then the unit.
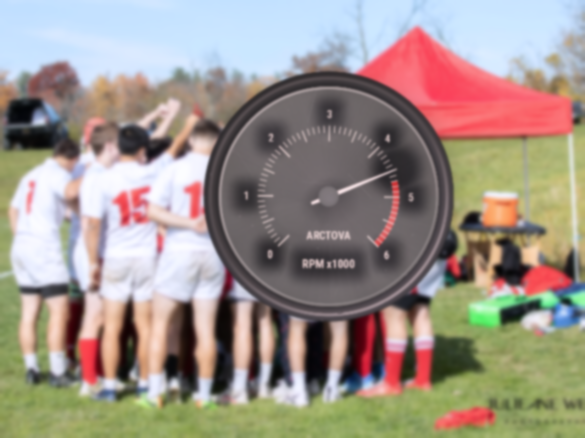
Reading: 4500; rpm
